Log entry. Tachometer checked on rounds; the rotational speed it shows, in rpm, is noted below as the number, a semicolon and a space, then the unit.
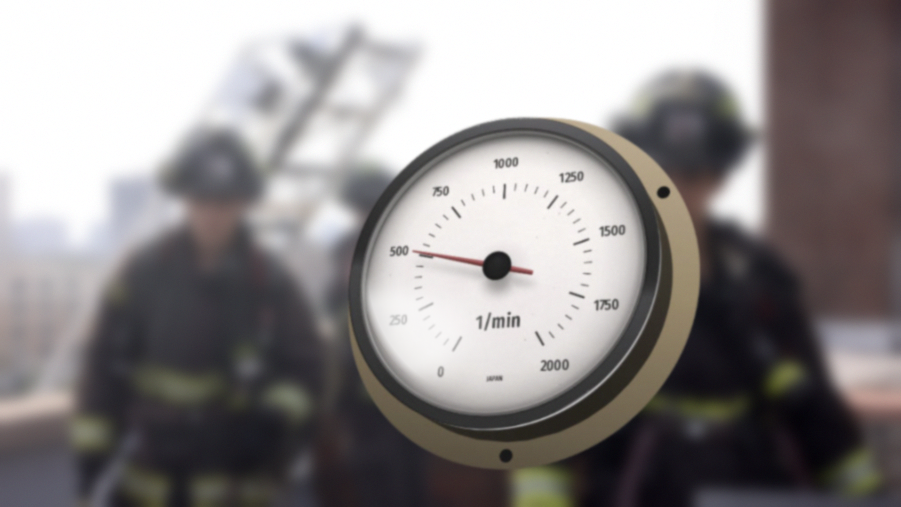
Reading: 500; rpm
